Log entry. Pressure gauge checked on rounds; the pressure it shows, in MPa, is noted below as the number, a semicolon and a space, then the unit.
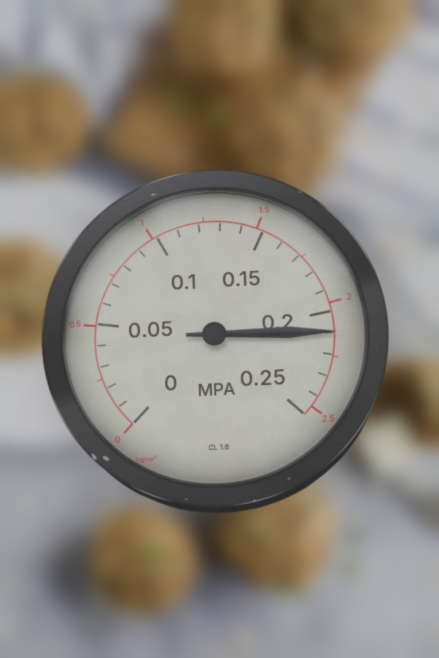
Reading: 0.21; MPa
